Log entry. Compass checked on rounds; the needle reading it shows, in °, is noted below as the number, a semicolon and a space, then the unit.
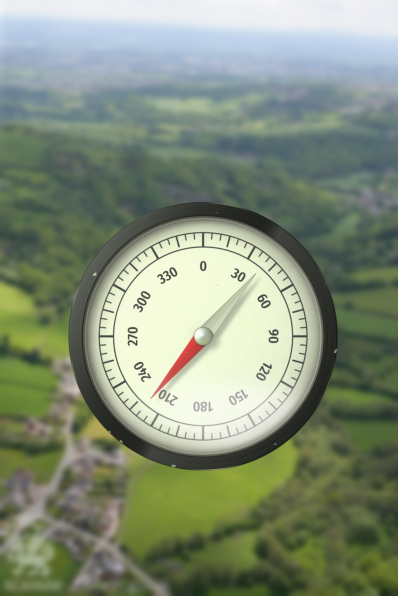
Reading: 220; °
